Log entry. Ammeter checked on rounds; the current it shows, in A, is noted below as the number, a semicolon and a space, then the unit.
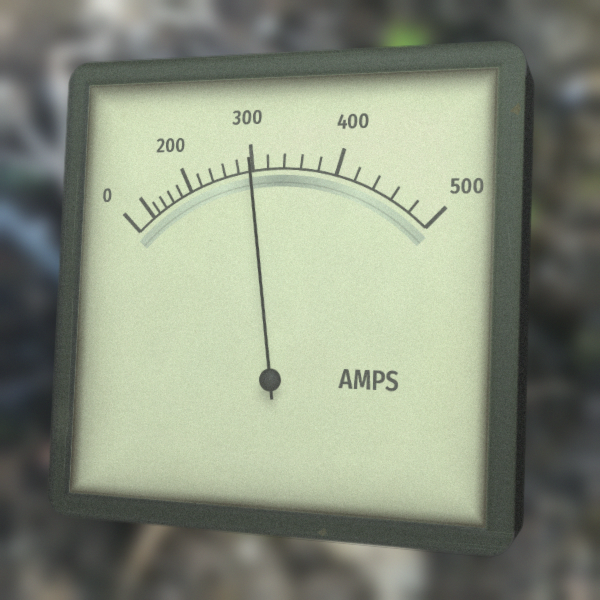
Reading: 300; A
